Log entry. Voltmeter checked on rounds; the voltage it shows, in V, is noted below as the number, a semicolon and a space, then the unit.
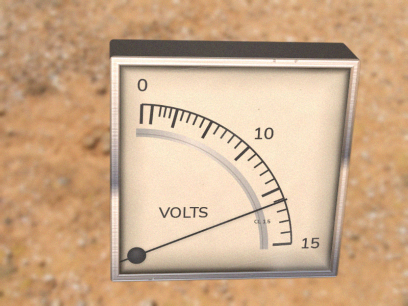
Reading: 13; V
